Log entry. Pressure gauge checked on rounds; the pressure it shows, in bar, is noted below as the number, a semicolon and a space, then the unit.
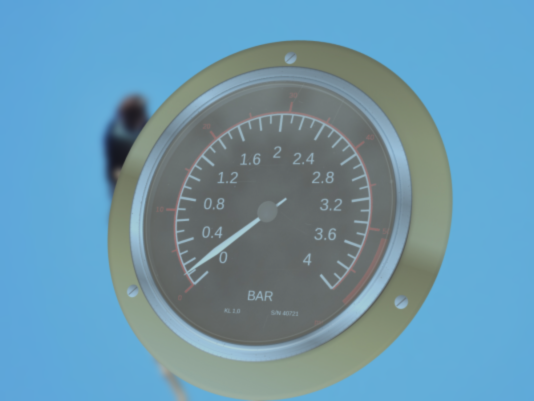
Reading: 0.1; bar
